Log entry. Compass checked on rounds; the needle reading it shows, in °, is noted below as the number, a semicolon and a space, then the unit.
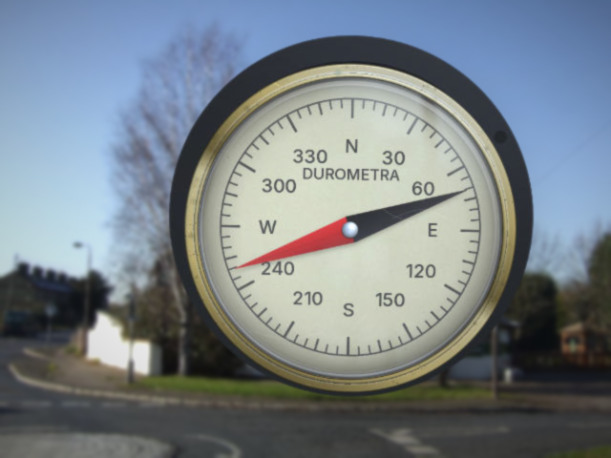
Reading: 250; °
